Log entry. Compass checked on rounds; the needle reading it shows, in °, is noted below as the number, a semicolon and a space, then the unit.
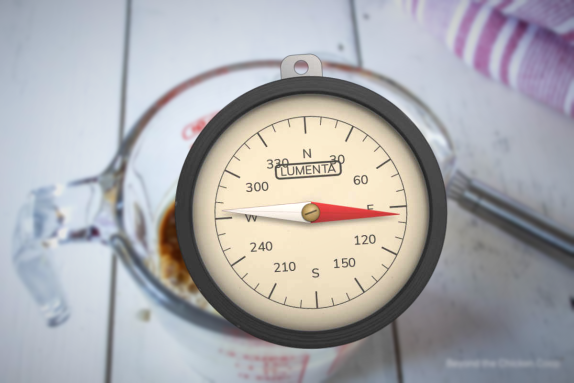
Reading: 95; °
